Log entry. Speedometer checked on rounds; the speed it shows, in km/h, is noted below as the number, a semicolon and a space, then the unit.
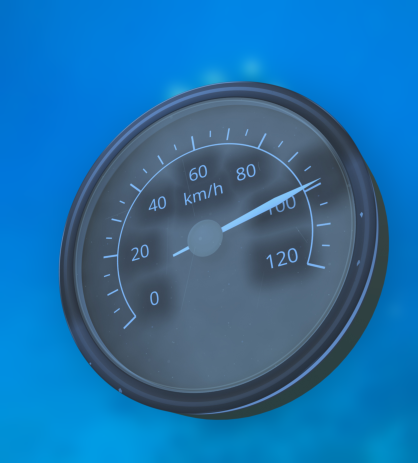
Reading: 100; km/h
